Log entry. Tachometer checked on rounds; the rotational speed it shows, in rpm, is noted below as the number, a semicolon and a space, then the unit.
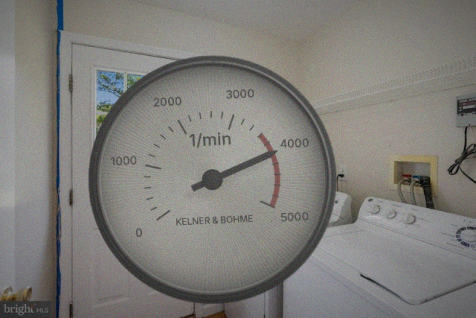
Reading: 4000; rpm
